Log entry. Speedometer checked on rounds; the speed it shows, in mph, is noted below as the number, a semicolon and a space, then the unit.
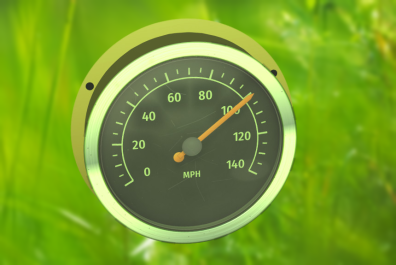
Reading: 100; mph
